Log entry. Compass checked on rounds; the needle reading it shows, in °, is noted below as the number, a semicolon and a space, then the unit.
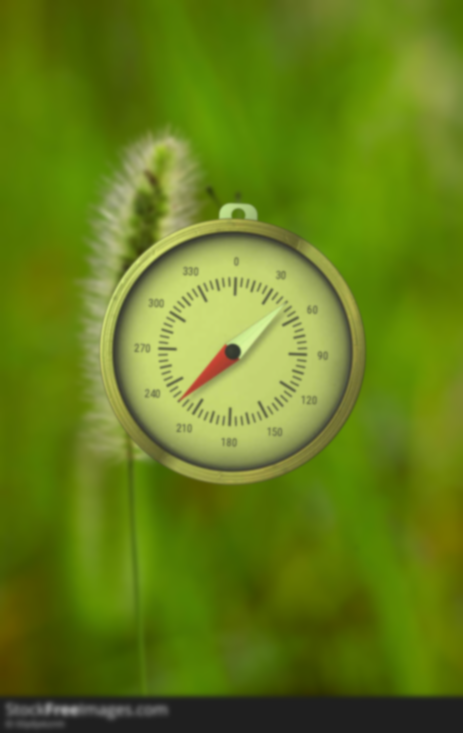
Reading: 225; °
